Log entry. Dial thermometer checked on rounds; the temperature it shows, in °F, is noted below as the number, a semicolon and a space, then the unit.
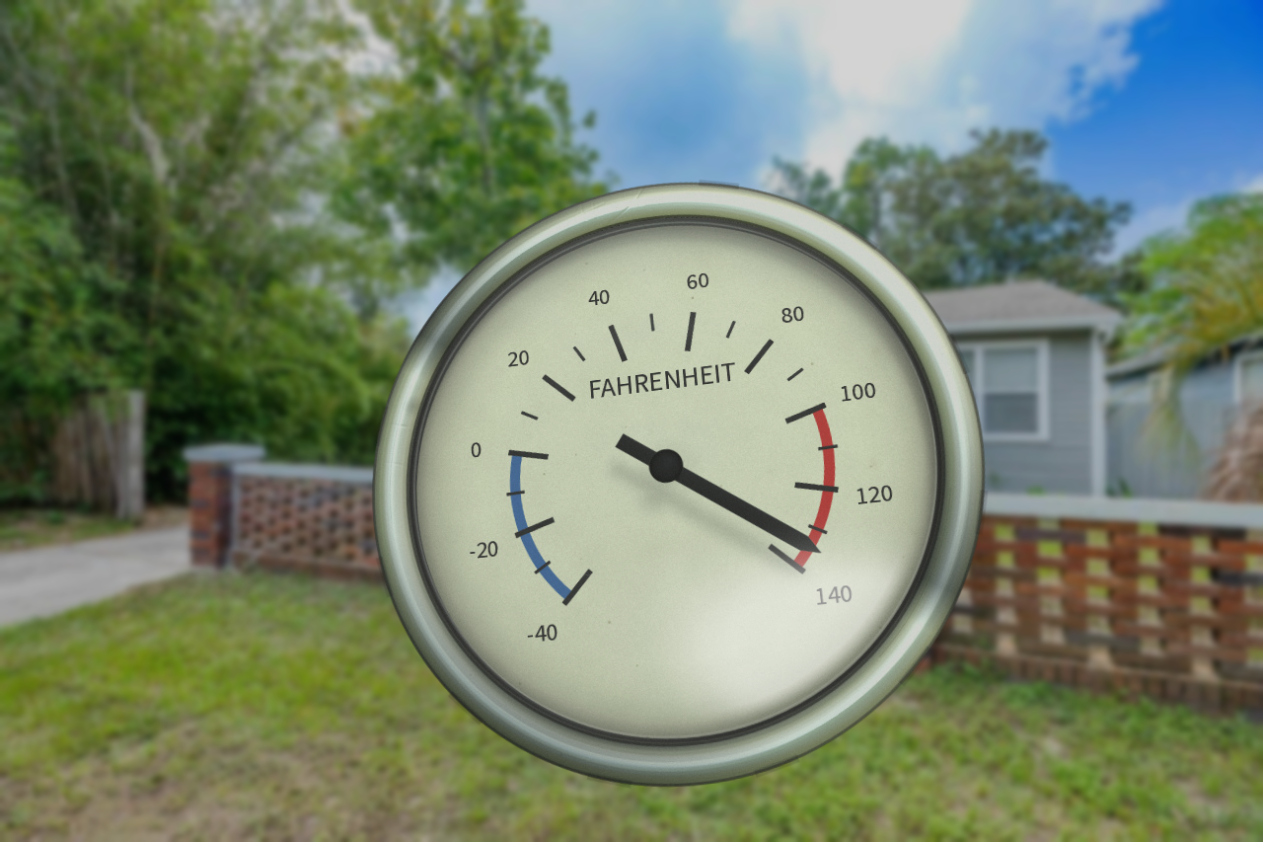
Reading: 135; °F
